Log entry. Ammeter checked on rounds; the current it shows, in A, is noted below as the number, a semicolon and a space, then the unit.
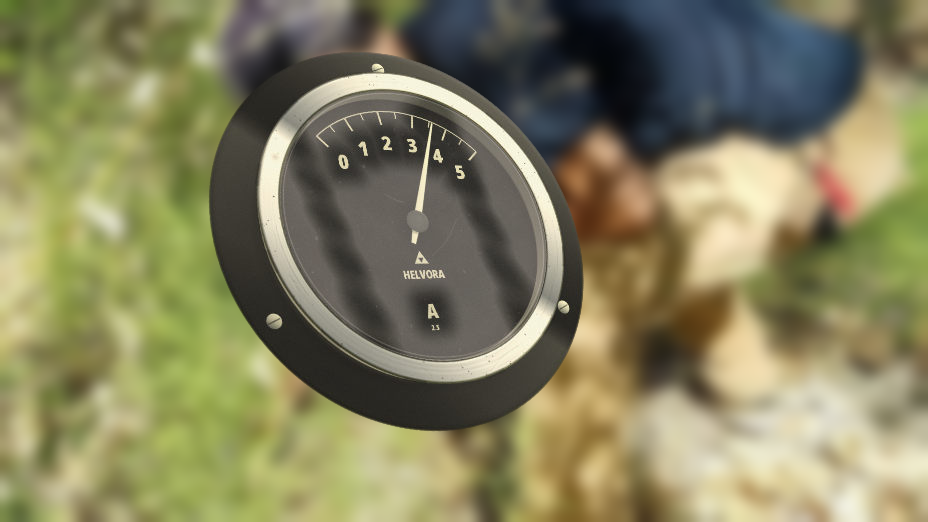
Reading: 3.5; A
